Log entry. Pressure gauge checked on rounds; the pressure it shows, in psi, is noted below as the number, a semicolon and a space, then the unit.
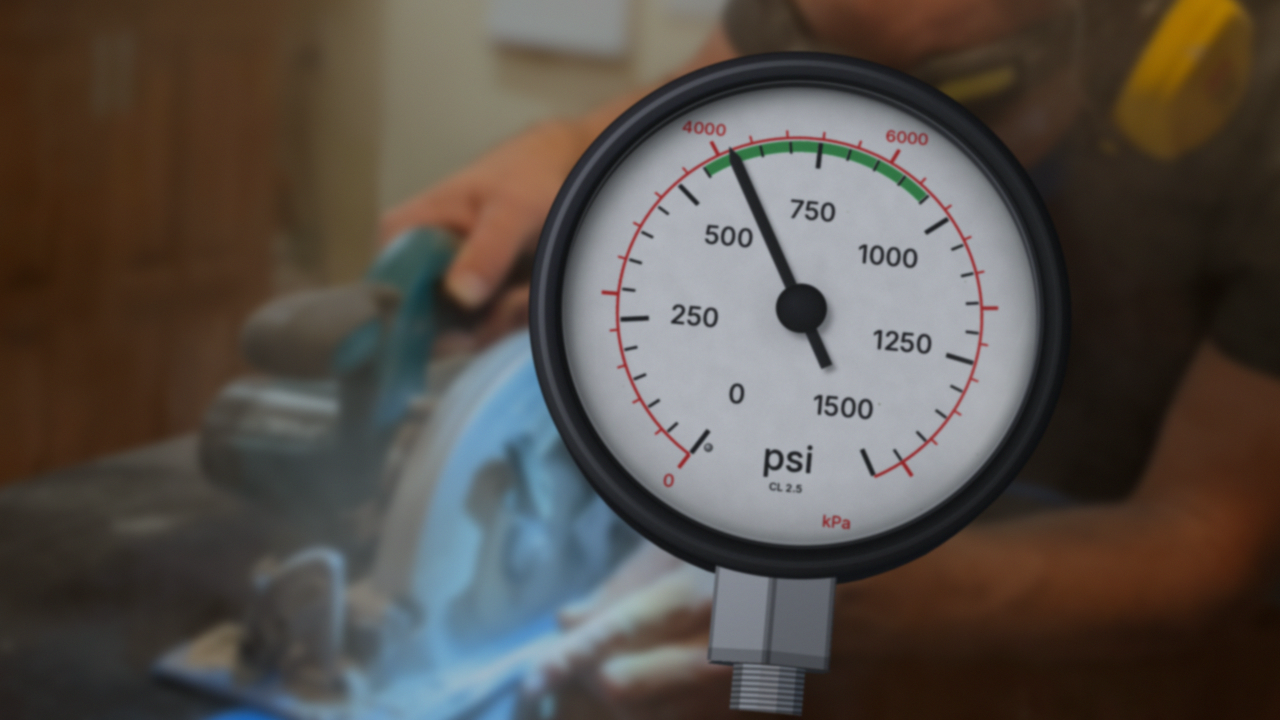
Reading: 600; psi
